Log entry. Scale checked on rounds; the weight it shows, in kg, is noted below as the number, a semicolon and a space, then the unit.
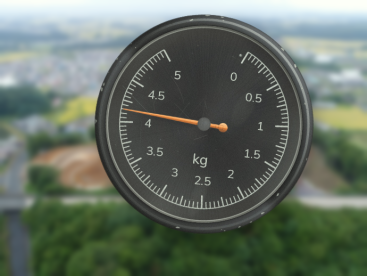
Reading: 4.15; kg
